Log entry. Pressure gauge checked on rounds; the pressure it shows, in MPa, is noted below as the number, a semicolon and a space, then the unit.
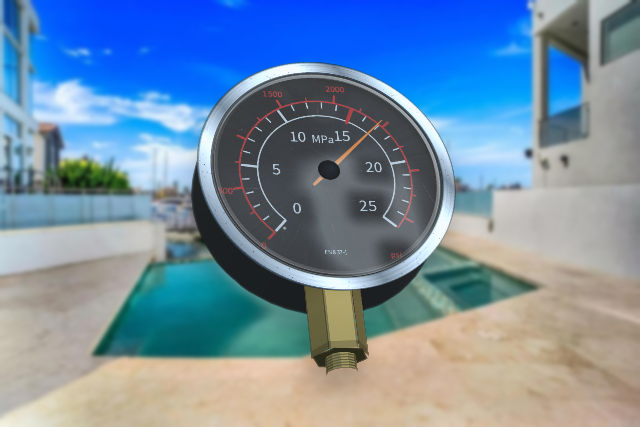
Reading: 17; MPa
